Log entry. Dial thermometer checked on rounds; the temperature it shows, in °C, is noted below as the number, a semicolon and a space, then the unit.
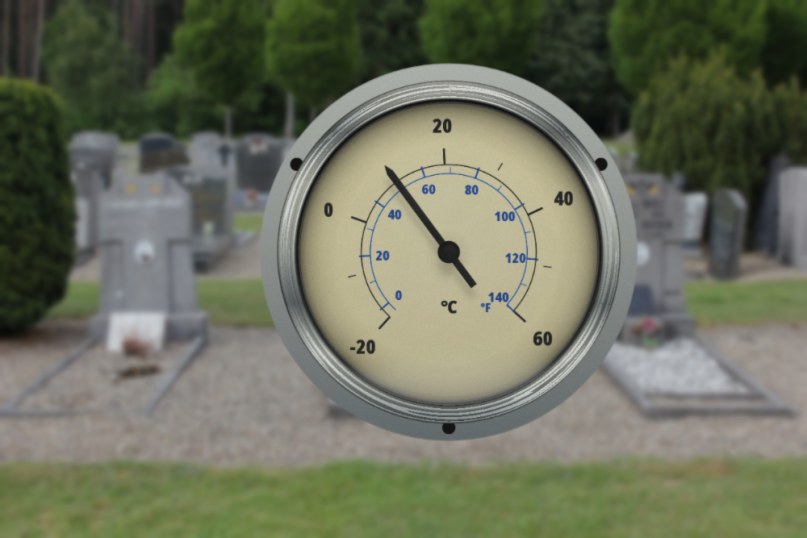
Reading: 10; °C
